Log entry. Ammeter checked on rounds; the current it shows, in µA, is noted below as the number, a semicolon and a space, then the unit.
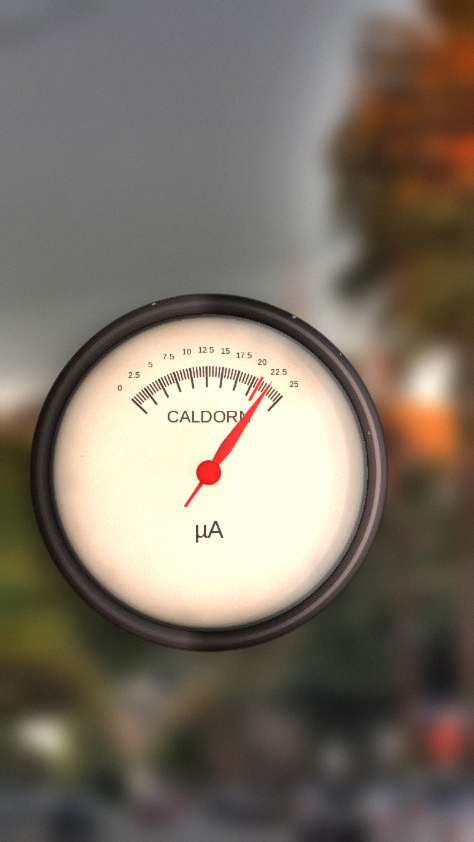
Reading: 22.5; µA
